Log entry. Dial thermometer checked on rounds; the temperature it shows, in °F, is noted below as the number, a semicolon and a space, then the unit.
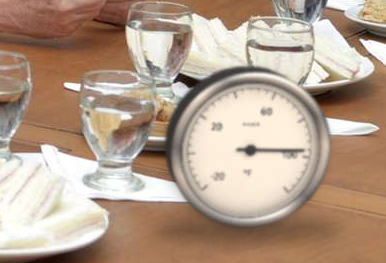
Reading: 96; °F
